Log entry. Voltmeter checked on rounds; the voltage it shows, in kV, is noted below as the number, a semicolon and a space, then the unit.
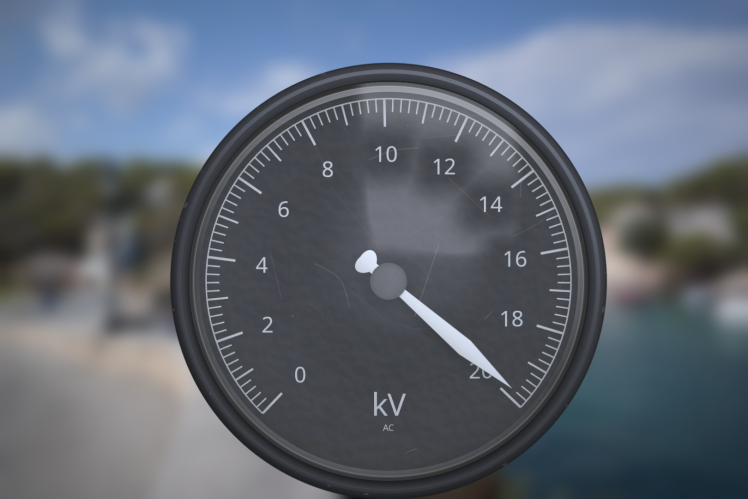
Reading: 19.8; kV
